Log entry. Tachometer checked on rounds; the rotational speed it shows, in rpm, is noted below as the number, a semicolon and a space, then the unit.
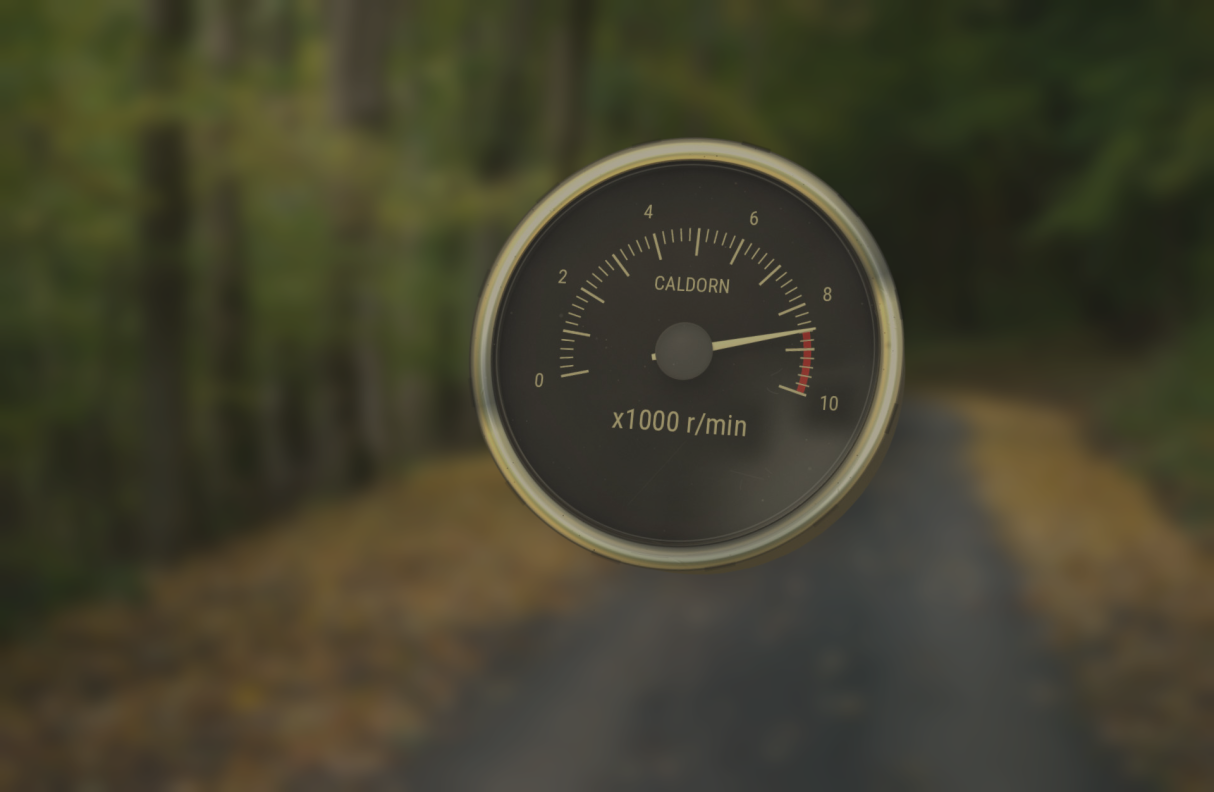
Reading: 8600; rpm
